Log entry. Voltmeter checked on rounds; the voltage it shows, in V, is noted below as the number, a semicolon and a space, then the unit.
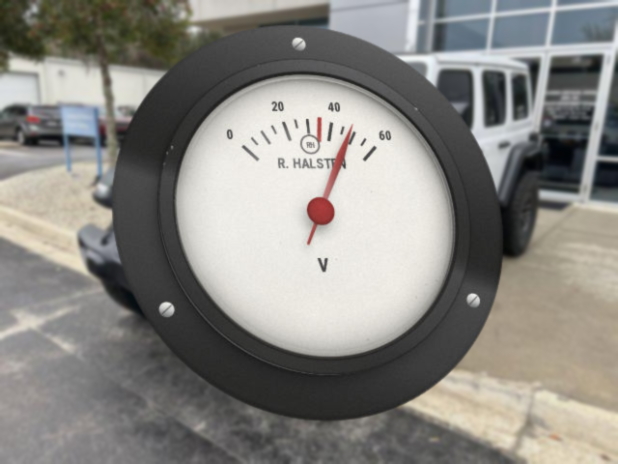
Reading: 47.5; V
